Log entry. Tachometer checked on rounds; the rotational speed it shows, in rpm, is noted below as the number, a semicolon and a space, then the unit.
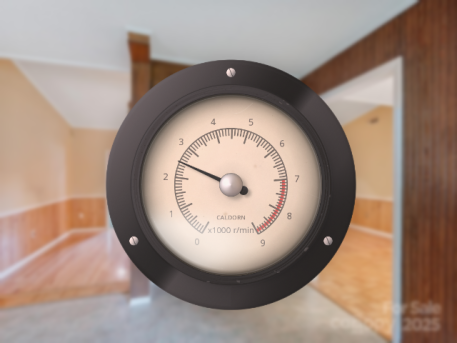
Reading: 2500; rpm
